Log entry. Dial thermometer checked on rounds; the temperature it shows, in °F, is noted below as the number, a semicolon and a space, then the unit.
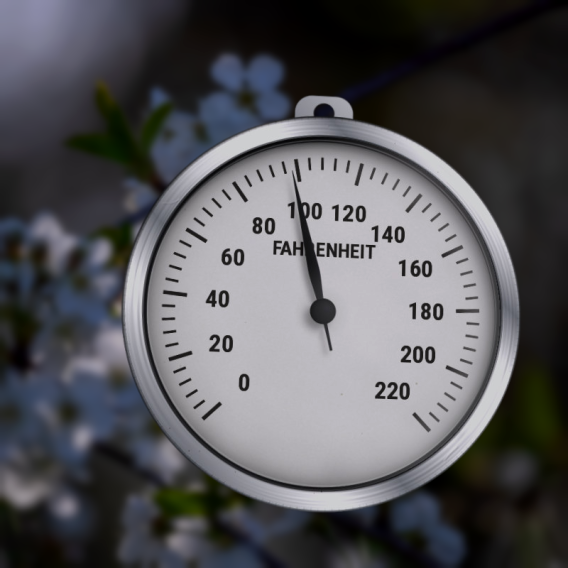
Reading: 98; °F
